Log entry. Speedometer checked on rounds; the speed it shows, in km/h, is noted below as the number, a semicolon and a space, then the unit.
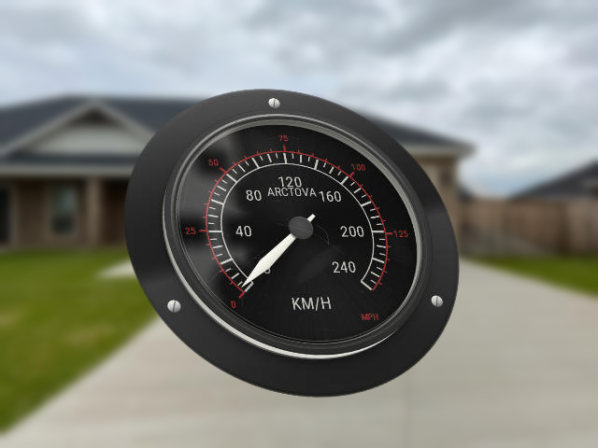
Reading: 2.5; km/h
